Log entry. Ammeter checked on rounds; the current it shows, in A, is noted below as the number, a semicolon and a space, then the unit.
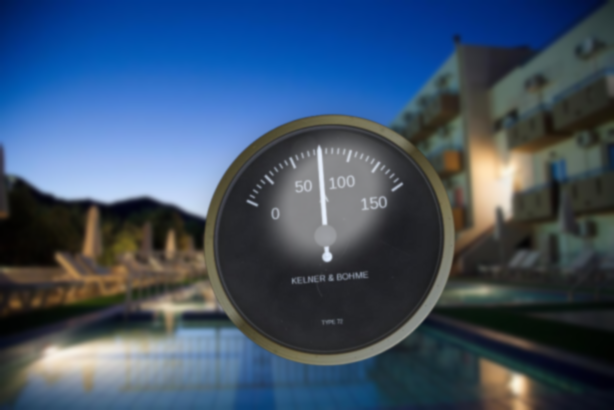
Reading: 75; A
